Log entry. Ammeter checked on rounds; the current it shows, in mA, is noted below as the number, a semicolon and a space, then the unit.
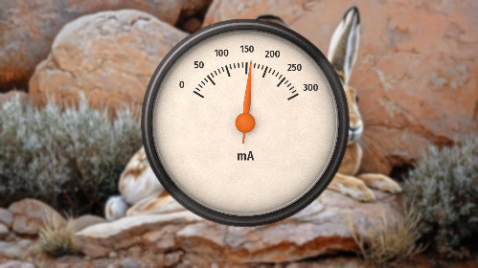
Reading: 160; mA
